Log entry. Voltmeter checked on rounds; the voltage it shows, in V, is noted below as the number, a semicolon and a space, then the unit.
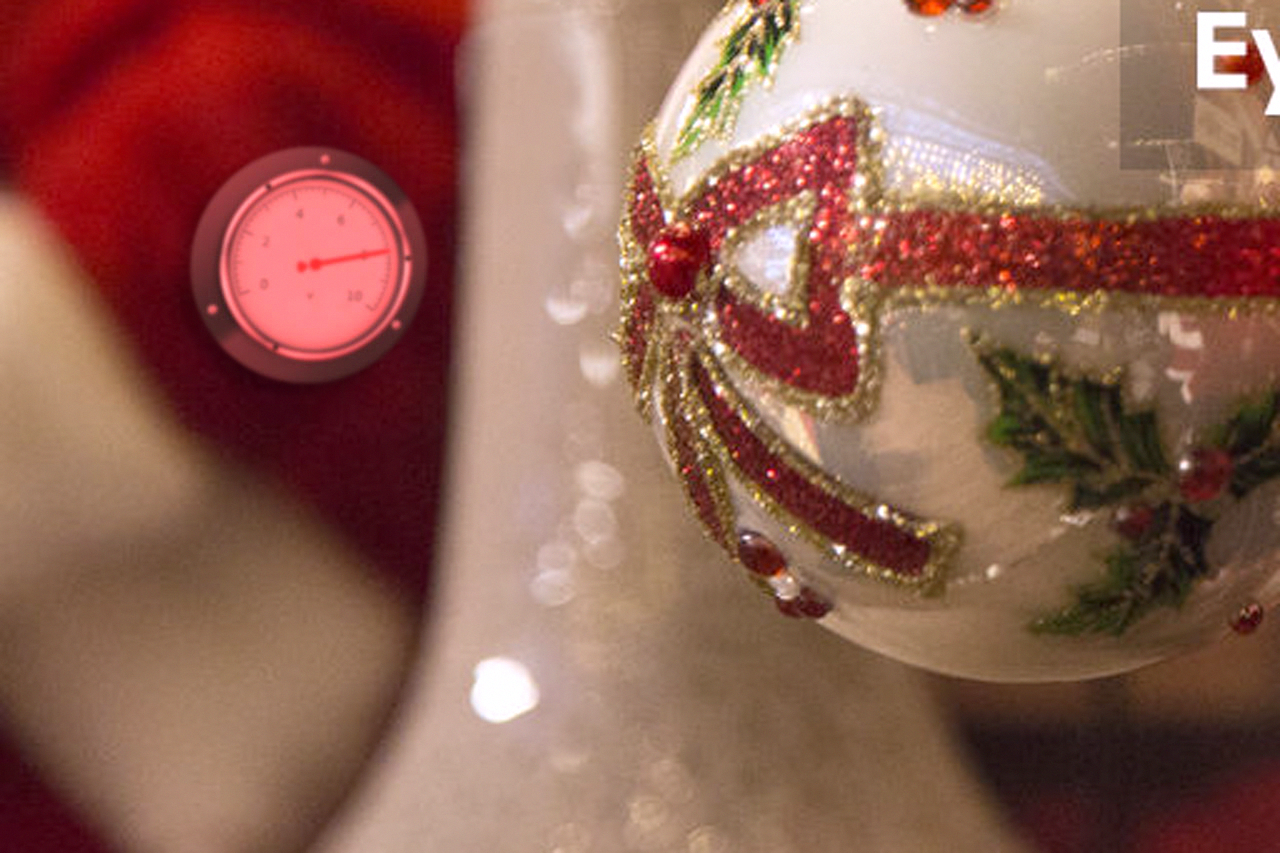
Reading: 8; V
